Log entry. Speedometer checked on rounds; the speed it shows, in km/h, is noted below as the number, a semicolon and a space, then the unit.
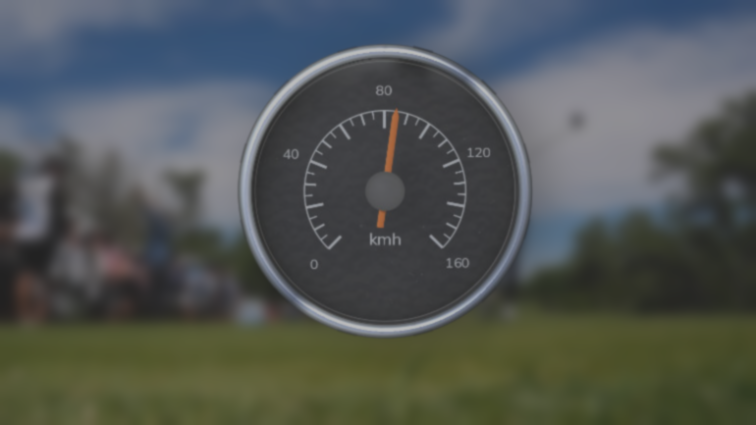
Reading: 85; km/h
